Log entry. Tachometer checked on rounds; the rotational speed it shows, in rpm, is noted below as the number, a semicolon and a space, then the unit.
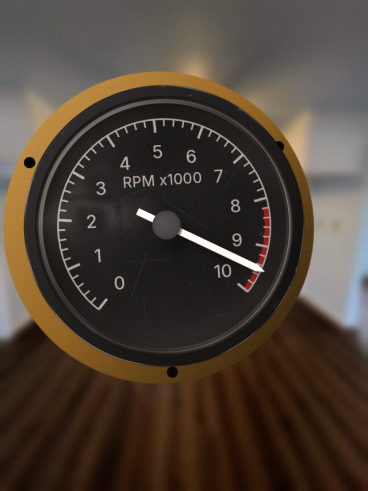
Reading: 9500; rpm
